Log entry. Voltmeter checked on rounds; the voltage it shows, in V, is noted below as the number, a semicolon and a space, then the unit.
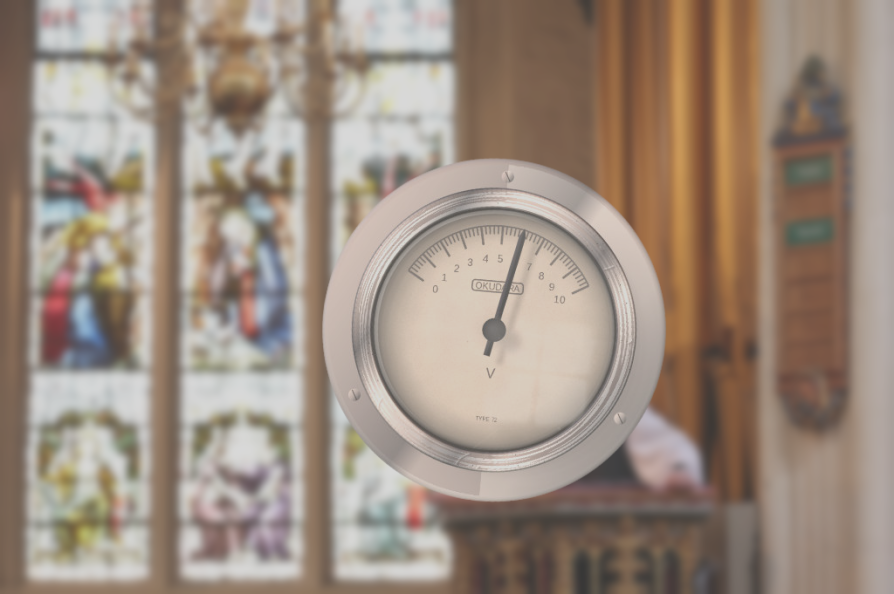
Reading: 6; V
